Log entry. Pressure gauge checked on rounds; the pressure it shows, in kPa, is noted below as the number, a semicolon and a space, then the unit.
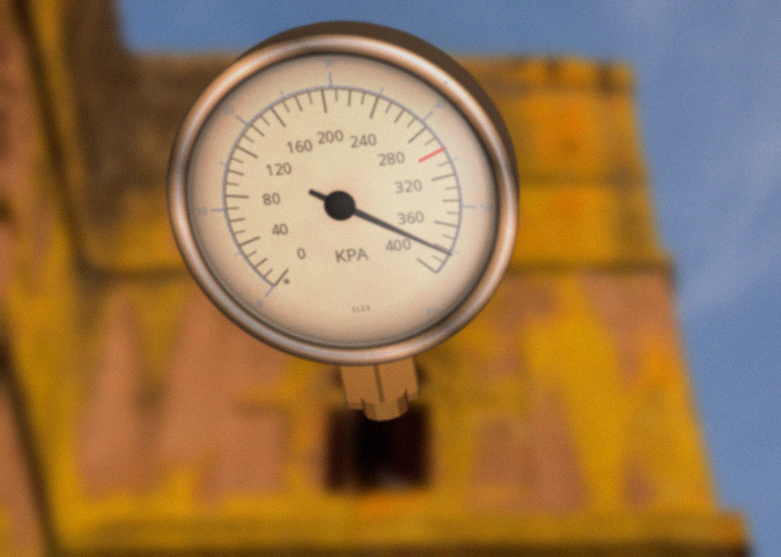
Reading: 380; kPa
